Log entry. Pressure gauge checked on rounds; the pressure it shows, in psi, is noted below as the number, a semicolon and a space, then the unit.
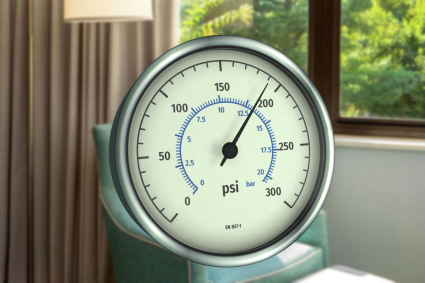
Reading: 190; psi
